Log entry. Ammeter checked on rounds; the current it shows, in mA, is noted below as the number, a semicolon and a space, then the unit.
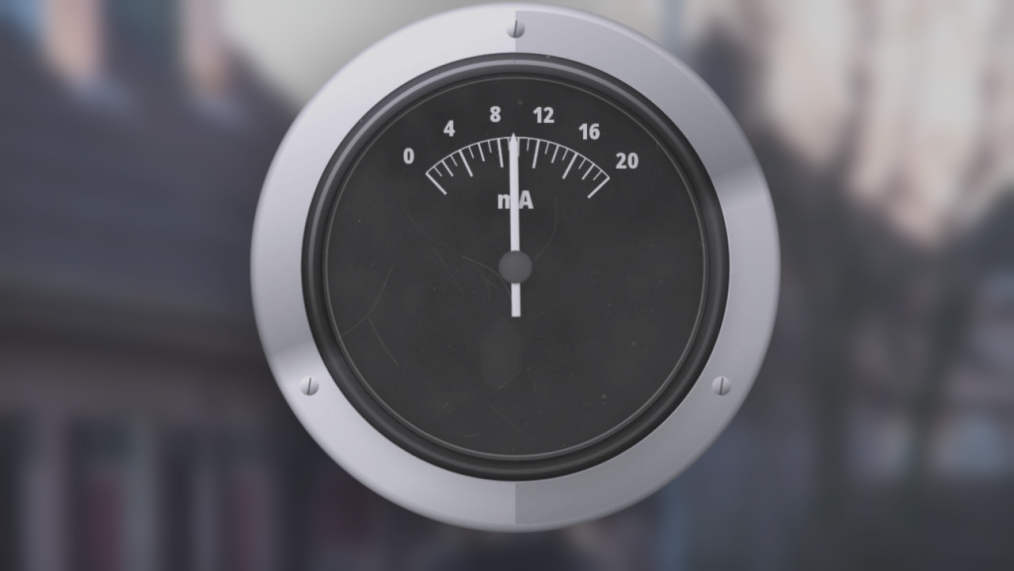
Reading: 9.5; mA
